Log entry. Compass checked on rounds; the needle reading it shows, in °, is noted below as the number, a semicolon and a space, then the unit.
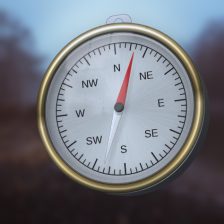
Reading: 20; °
